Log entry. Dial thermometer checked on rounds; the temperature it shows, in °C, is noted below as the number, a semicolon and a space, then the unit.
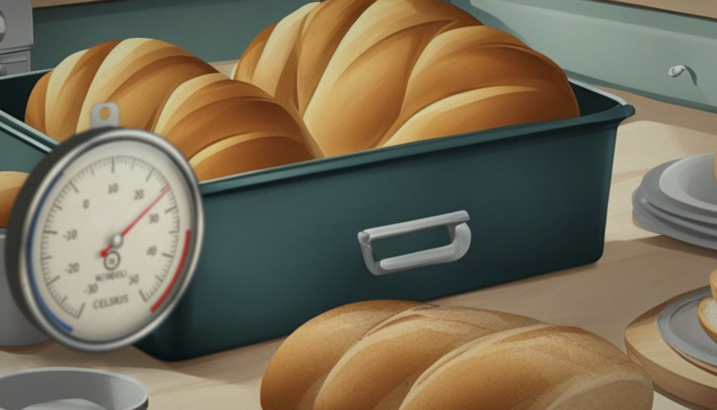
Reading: 25; °C
